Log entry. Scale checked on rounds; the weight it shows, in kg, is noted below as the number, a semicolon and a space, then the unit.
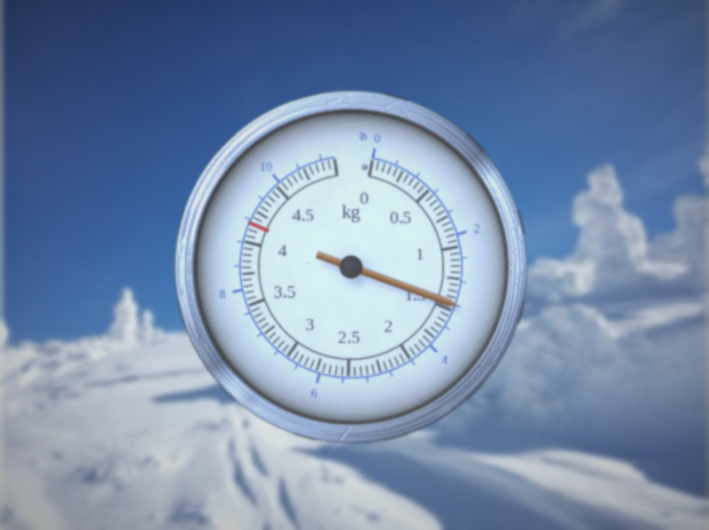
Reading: 1.45; kg
